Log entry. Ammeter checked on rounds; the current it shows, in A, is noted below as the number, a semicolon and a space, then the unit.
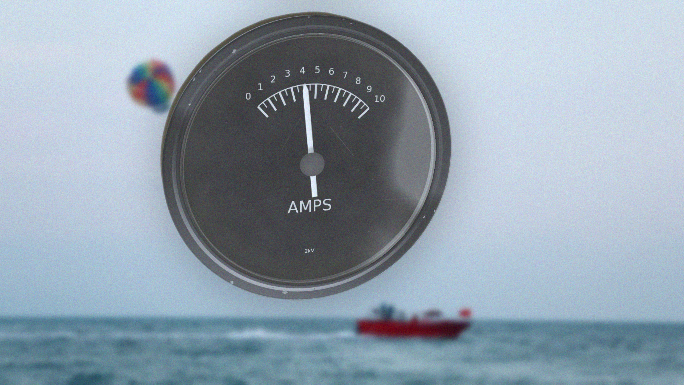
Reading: 4; A
